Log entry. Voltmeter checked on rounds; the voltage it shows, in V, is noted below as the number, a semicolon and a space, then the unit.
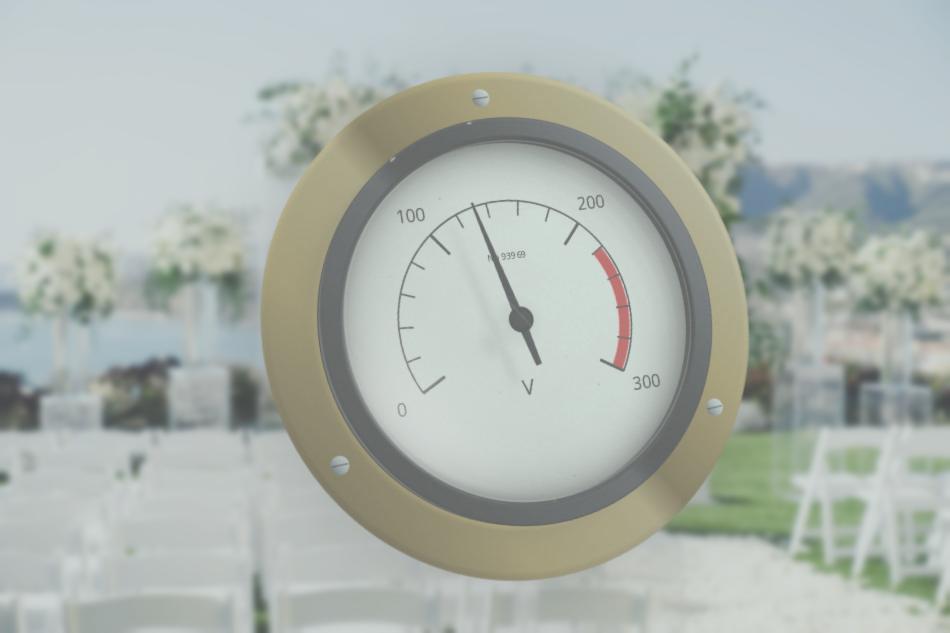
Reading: 130; V
